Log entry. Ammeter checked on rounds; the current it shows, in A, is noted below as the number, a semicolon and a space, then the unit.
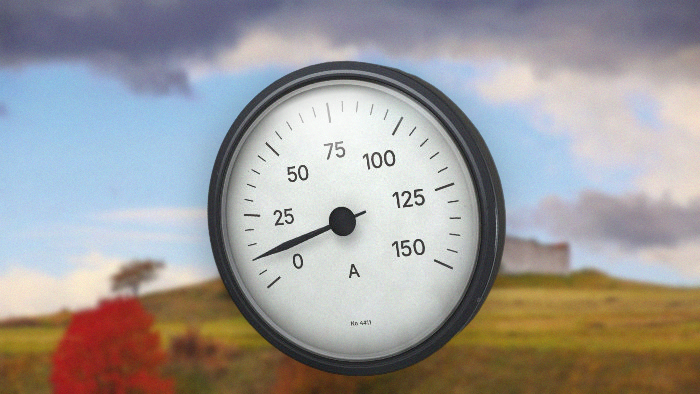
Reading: 10; A
